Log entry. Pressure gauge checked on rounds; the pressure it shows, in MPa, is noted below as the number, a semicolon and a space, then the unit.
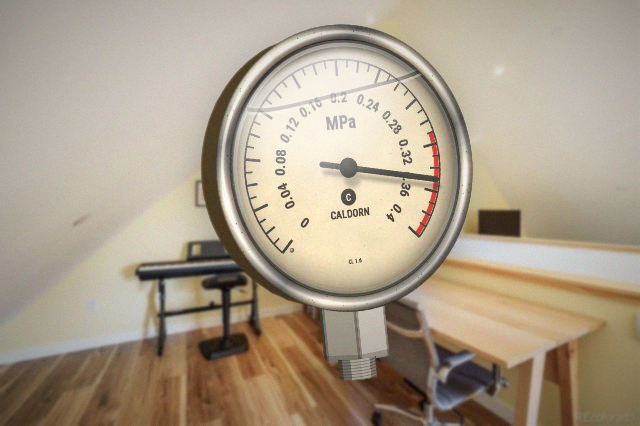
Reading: 0.35; MPa
